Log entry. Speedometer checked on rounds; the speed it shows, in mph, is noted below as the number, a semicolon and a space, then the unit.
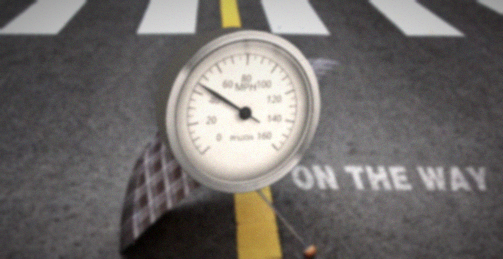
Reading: 45; mph
